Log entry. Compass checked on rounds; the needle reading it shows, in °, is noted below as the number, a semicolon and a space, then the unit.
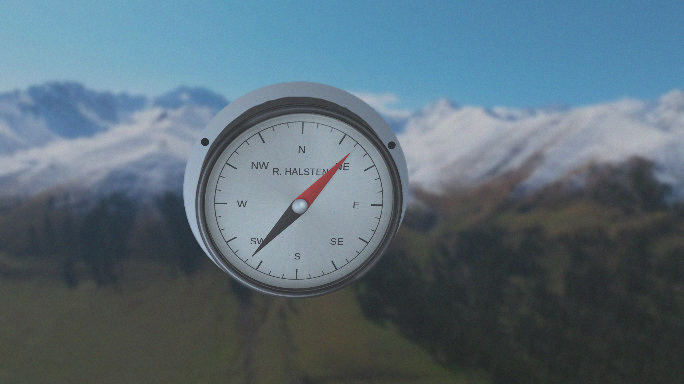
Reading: 40; °
